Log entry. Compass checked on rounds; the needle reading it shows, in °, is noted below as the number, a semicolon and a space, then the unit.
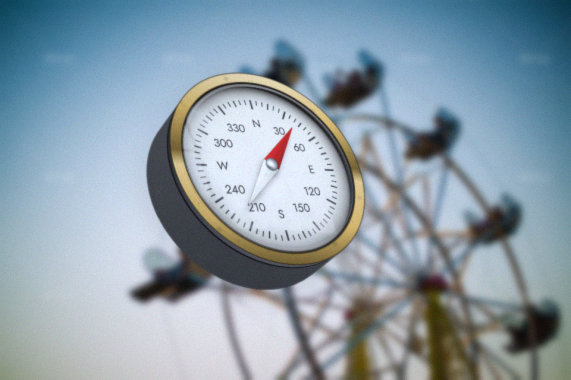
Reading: 40; °
